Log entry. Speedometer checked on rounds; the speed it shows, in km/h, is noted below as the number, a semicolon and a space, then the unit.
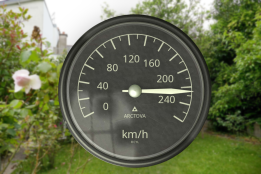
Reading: 225; km/h
